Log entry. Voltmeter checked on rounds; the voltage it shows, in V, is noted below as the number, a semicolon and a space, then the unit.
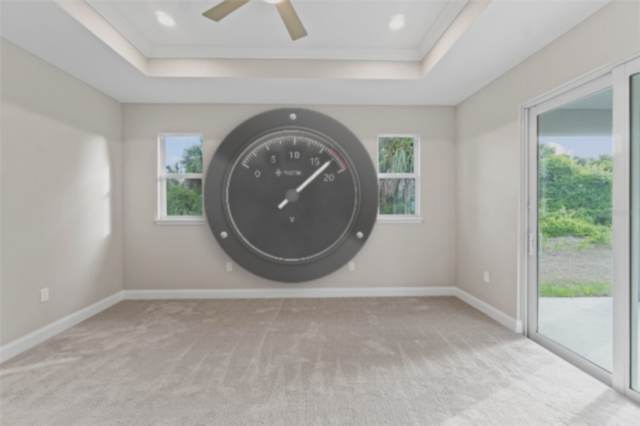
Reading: 17.5; V
